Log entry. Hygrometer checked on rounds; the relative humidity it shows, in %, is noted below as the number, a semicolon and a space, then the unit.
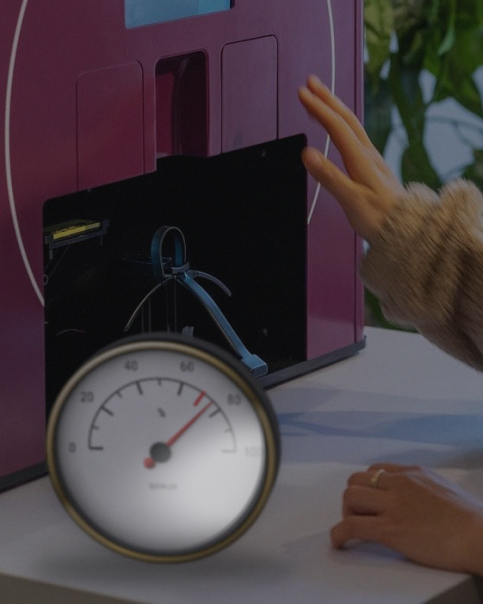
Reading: 75; %
